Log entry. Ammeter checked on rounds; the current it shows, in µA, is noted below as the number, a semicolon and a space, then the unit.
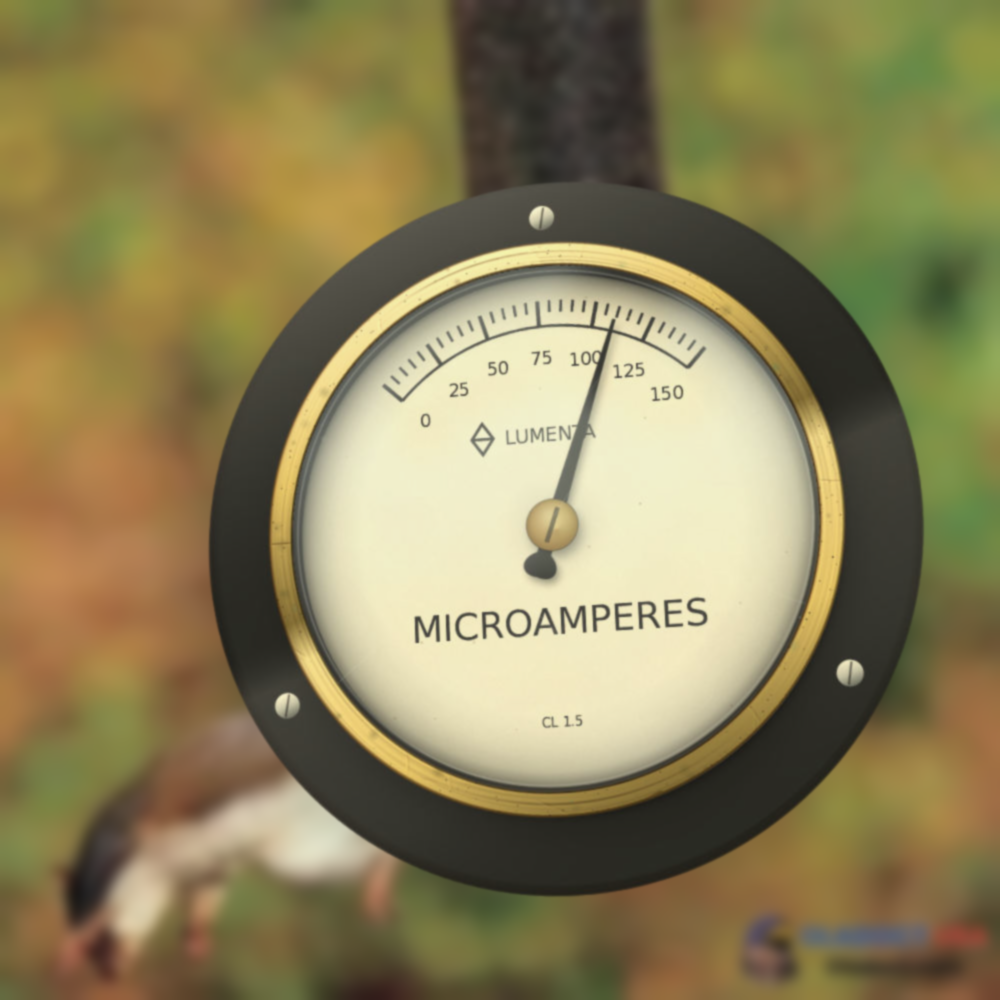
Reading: 110; µA
